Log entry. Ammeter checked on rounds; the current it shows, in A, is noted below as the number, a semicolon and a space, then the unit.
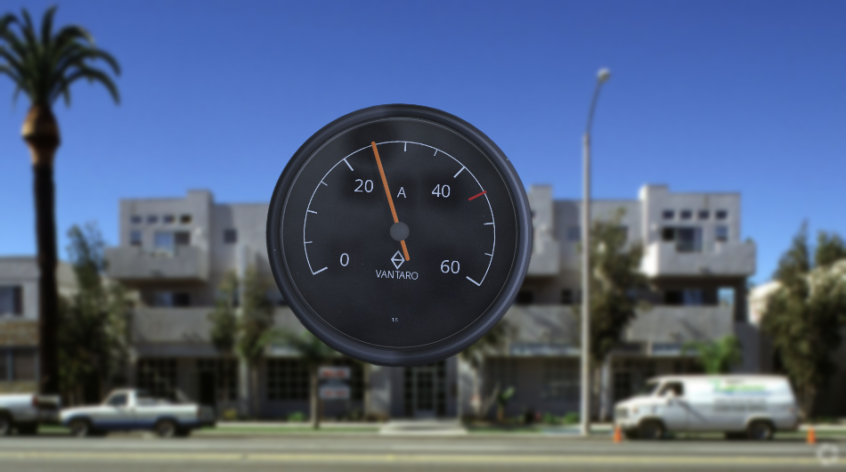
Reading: 25; A
